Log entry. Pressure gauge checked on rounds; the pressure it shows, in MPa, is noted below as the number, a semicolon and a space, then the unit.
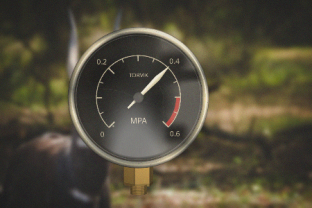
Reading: 0.4; MPa
